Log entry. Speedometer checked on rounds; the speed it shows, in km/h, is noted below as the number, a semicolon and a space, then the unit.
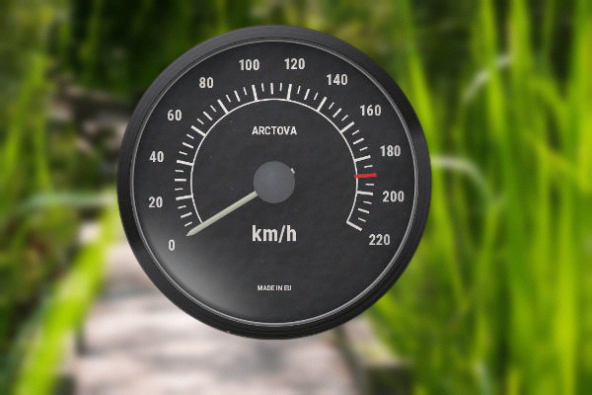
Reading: 0; km/h
